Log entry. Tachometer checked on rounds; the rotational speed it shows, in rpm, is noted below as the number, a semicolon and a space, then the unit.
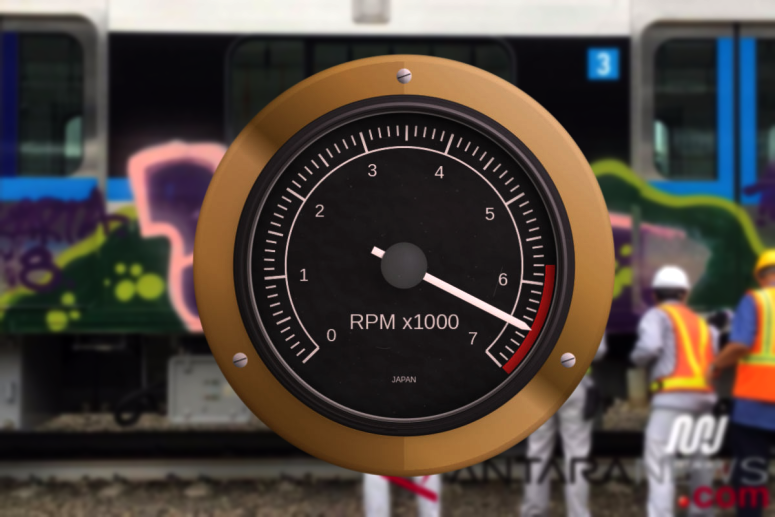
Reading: 6500; rpm
